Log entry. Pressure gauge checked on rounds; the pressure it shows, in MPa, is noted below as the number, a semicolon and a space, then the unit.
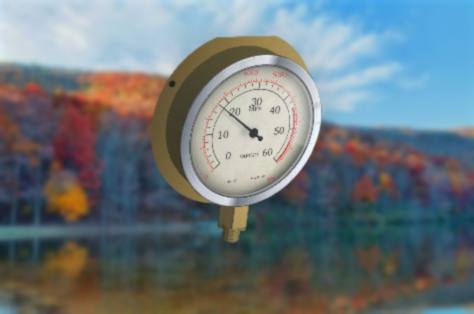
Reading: 18; MPa
